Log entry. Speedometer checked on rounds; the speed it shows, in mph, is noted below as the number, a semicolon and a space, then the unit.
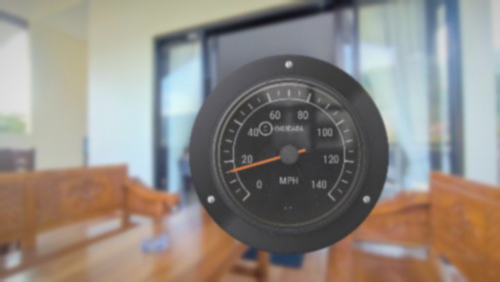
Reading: 15; mph
